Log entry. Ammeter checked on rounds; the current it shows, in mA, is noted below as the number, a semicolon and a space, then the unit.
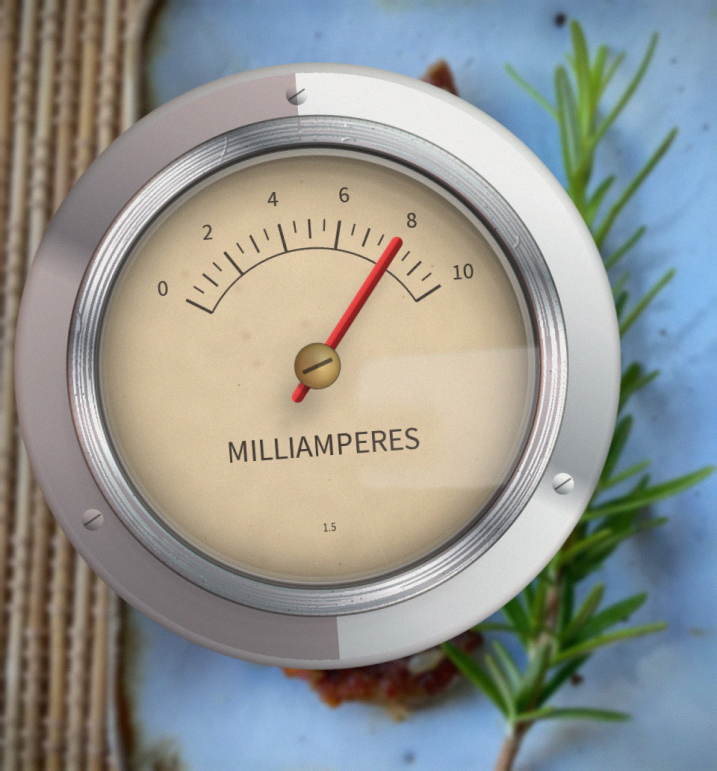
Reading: 8; mA
